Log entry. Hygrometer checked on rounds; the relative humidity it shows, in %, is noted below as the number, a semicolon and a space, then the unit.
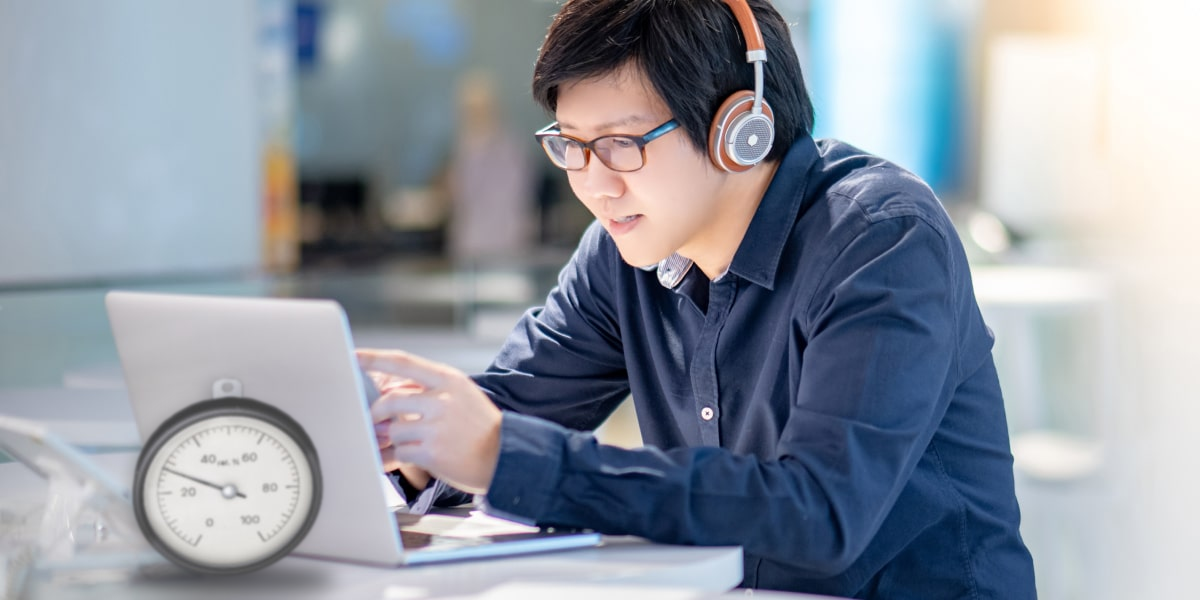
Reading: 28; %
